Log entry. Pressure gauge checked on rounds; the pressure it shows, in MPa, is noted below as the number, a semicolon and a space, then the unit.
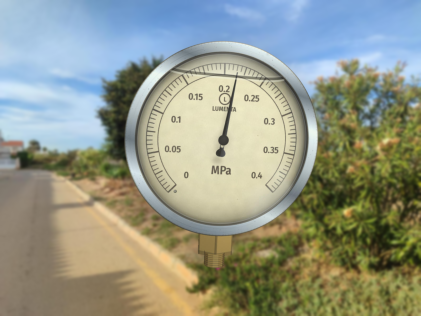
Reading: 0.215; MPa
